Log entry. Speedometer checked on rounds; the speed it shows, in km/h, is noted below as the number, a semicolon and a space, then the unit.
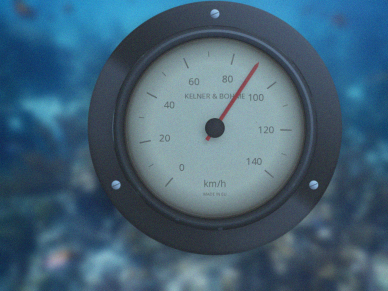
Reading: 90; km/h
